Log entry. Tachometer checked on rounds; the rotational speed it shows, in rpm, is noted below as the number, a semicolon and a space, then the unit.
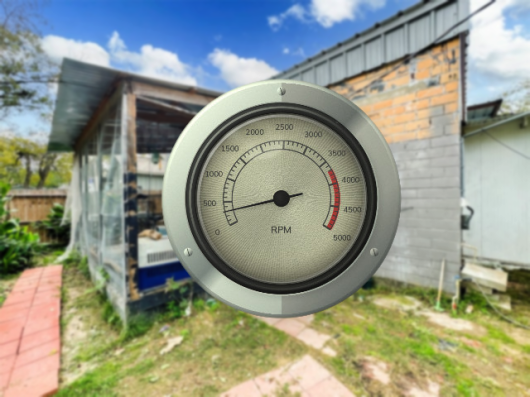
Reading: 300; rpm
